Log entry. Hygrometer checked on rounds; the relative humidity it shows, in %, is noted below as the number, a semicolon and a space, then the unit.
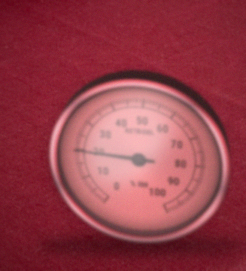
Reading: 20; %
